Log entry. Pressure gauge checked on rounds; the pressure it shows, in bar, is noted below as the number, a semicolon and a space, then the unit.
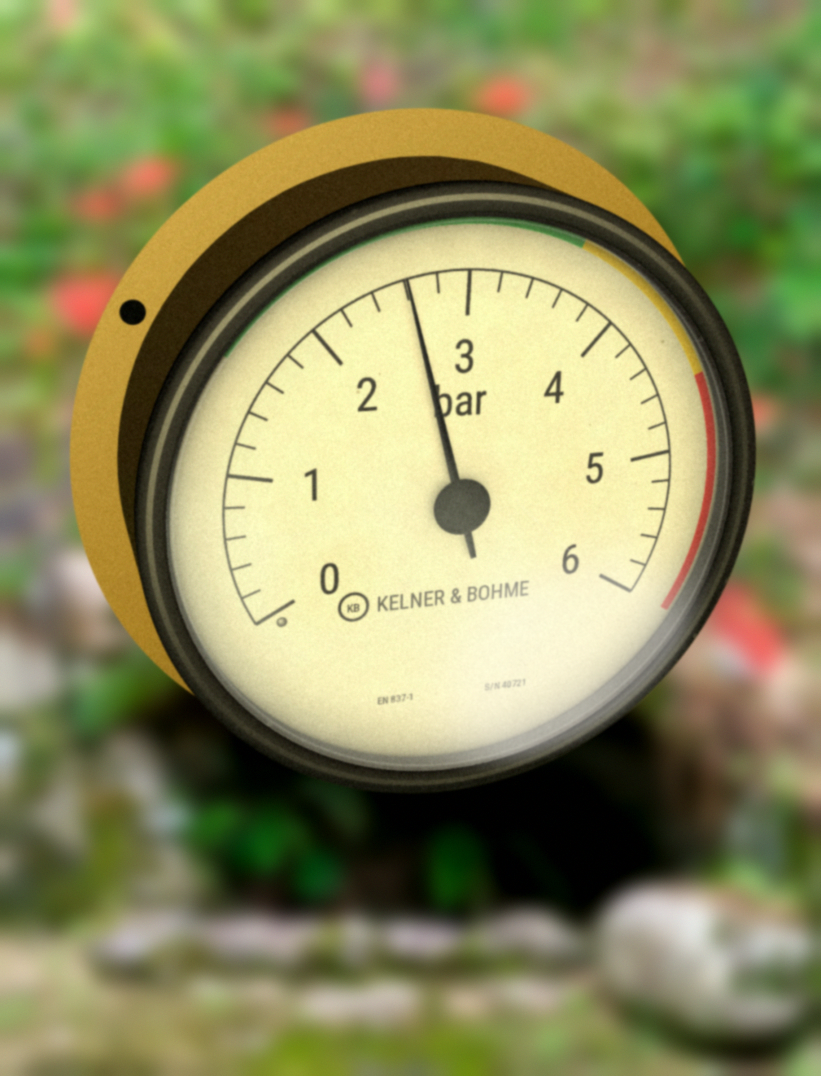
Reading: 2.6; bar
